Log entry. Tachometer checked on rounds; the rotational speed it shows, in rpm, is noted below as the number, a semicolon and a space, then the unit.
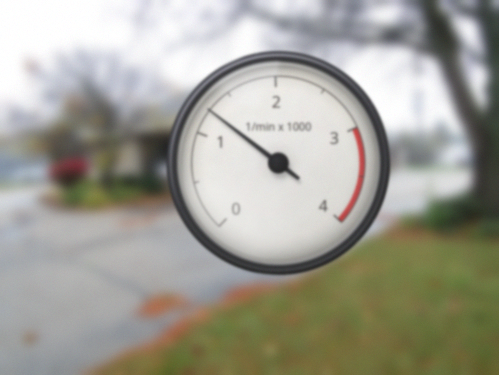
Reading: 1250; rpm
